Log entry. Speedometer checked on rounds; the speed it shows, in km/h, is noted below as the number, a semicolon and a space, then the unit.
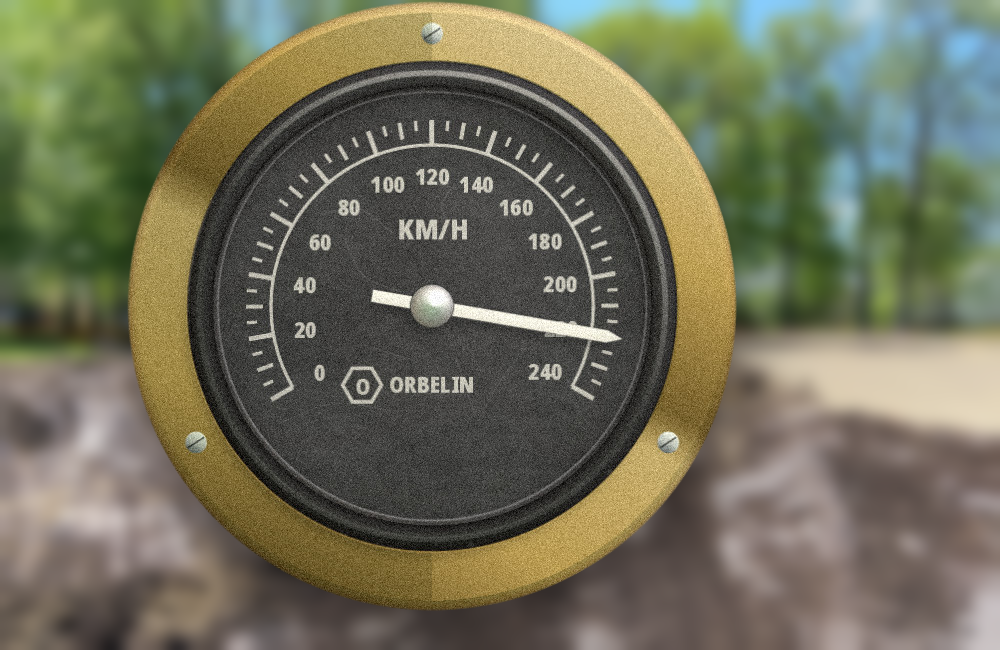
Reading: 220; km/h
